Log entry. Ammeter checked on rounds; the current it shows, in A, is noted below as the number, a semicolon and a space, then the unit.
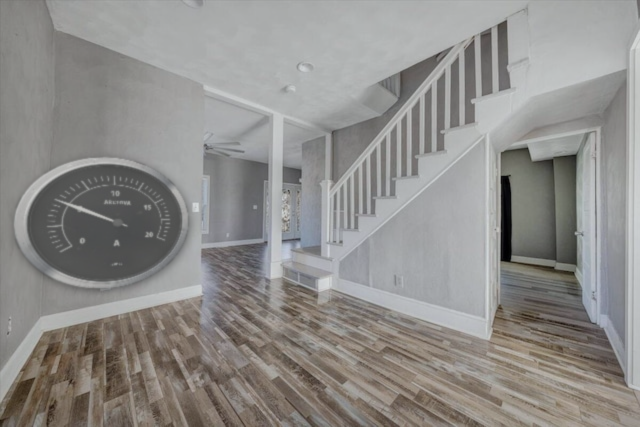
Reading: 5; A
